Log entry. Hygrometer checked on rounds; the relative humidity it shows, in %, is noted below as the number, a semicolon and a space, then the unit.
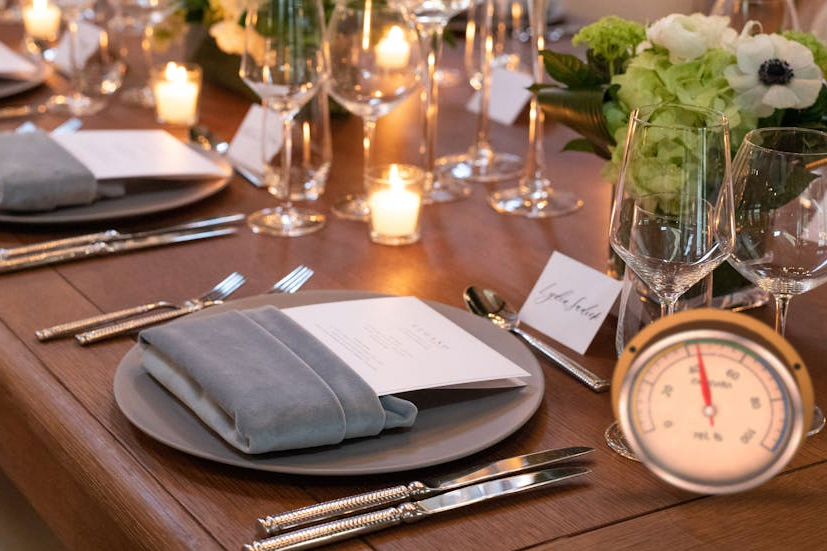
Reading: 44; %
